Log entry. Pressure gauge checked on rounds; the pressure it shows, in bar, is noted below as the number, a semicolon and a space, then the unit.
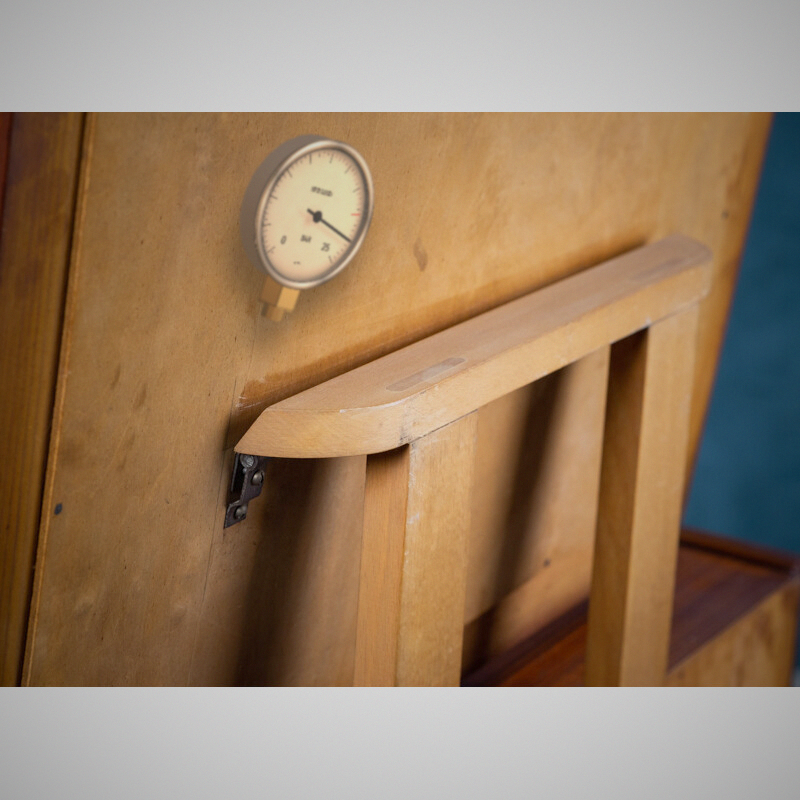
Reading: 22.5; bar
